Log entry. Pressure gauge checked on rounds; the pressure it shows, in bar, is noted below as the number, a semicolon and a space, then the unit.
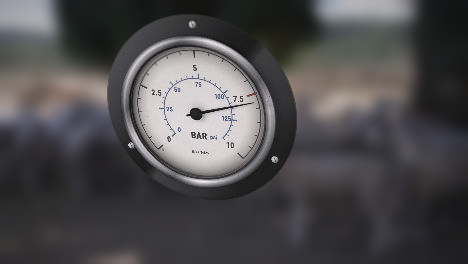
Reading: 7.75; bar
